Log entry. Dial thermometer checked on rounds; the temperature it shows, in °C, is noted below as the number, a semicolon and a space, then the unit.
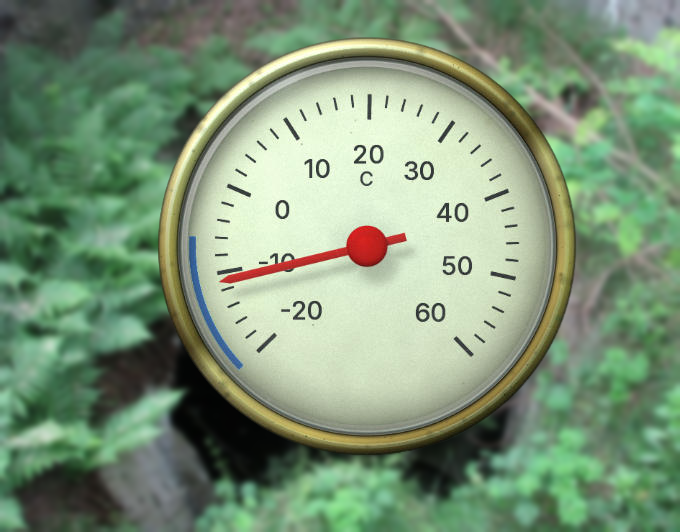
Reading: -11; °C
